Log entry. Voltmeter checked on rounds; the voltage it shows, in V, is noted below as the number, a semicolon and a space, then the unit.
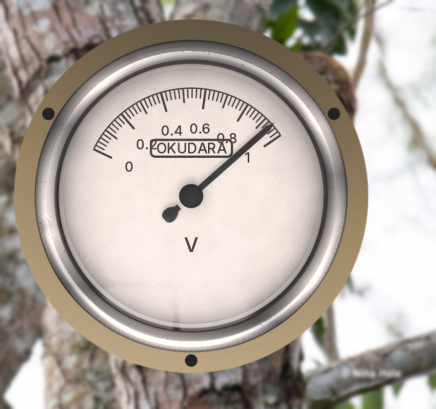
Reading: 0.94; V
